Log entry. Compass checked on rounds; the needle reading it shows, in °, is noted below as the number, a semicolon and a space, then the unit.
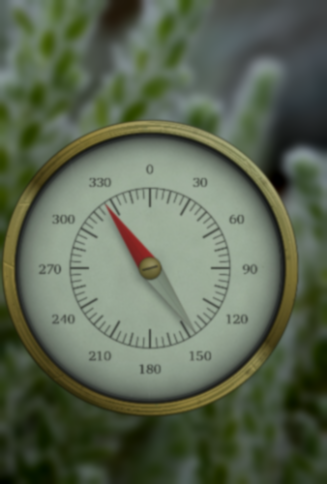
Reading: 325; °
